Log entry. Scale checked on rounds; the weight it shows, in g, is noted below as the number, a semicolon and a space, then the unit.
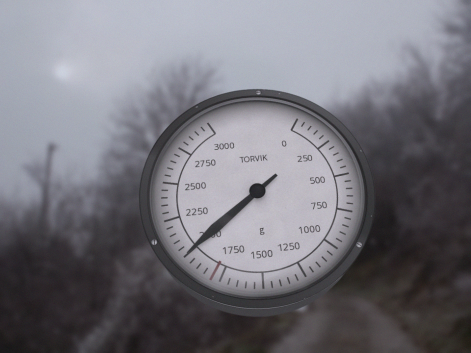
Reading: 2000; g
